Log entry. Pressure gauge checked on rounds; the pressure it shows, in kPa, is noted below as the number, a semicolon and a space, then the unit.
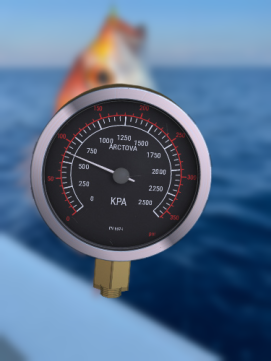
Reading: 600; kPa
